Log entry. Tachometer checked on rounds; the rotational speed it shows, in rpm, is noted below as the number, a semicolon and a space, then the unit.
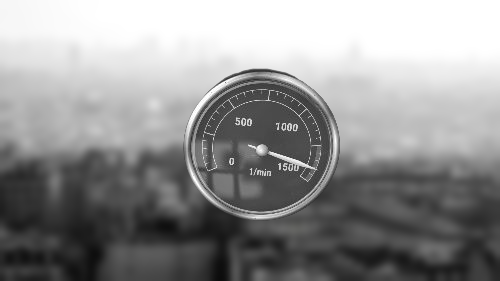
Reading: 1400; rpm
